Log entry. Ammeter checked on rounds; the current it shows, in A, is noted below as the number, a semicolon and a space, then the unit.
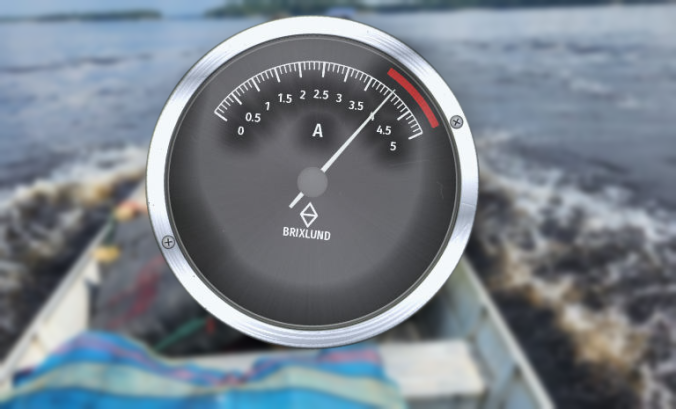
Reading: 4; A
